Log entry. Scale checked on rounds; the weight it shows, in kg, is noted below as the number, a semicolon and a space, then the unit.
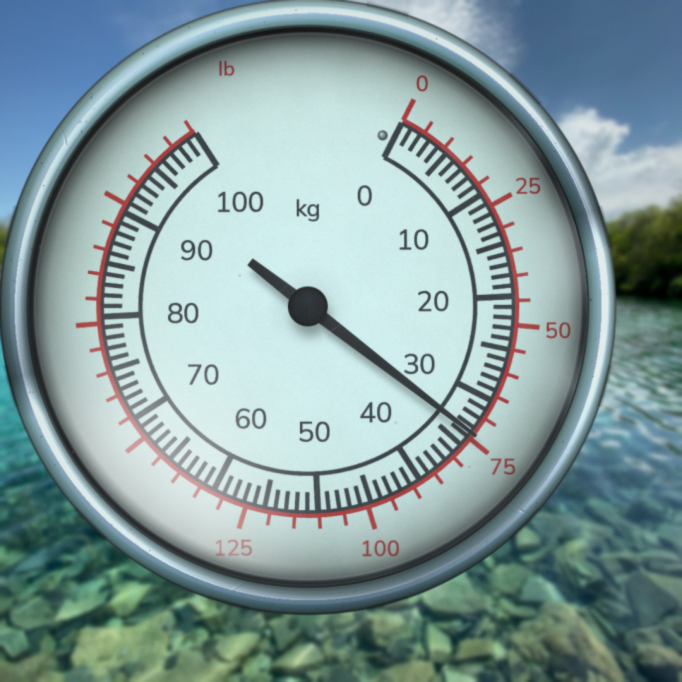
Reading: 33.5; kg
